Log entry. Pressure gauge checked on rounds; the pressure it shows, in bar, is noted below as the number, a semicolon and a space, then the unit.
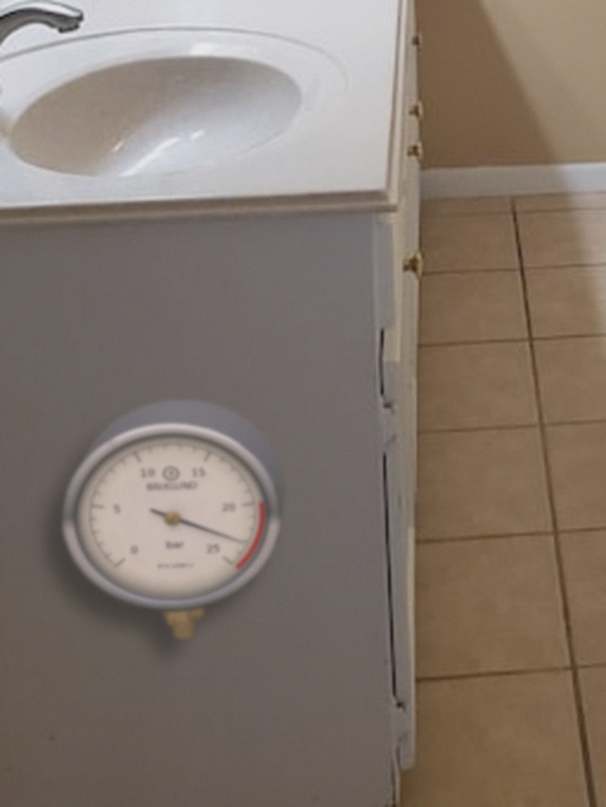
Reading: 23; bar
